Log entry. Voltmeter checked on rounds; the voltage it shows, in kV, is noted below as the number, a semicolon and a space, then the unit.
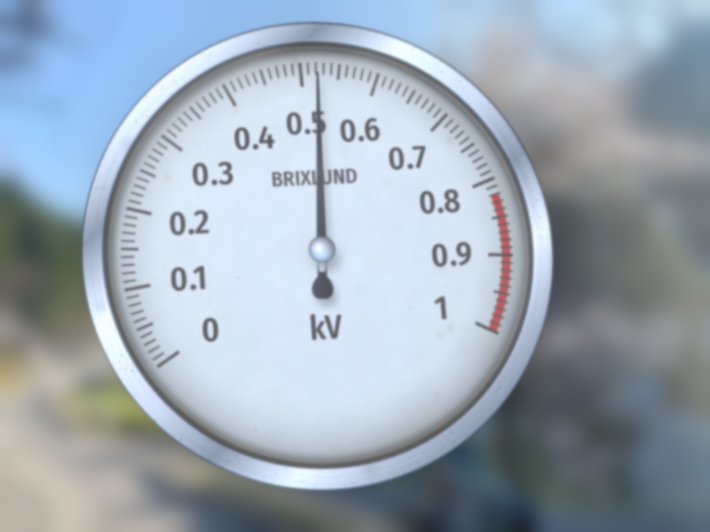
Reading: 0.52; kV
